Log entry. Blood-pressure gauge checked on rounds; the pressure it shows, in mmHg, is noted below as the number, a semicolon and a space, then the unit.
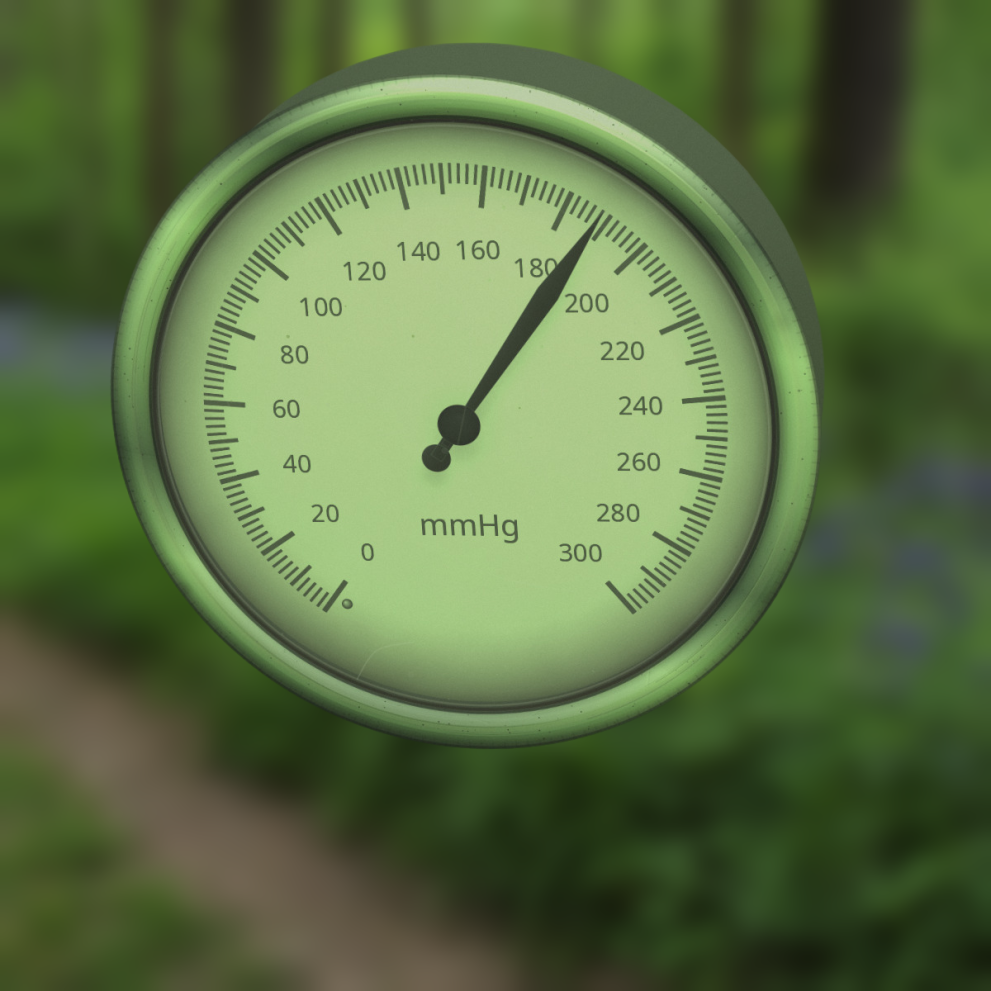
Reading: 188; mmHg
